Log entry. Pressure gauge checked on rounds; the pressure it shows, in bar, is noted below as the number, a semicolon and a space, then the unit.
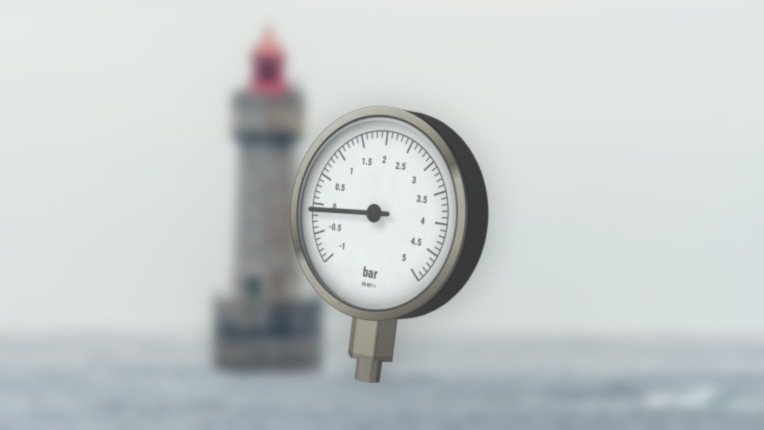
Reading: -0.1; bar
